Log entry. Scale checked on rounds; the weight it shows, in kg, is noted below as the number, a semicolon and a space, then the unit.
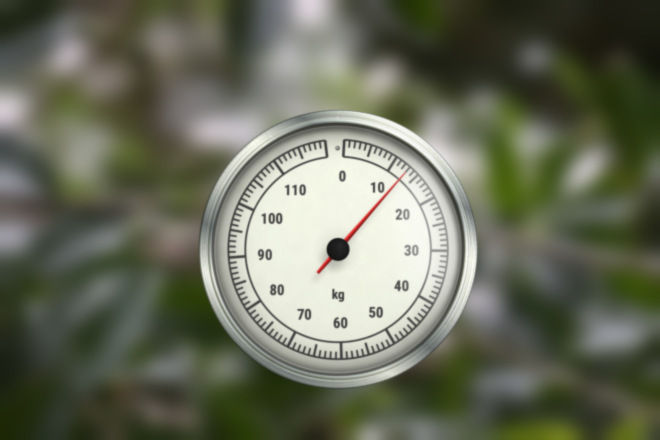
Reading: 13; kg
